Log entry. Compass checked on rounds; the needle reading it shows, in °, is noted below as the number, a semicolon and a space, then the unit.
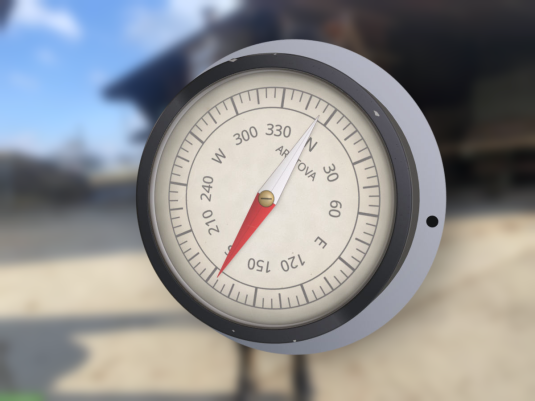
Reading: 175; °
